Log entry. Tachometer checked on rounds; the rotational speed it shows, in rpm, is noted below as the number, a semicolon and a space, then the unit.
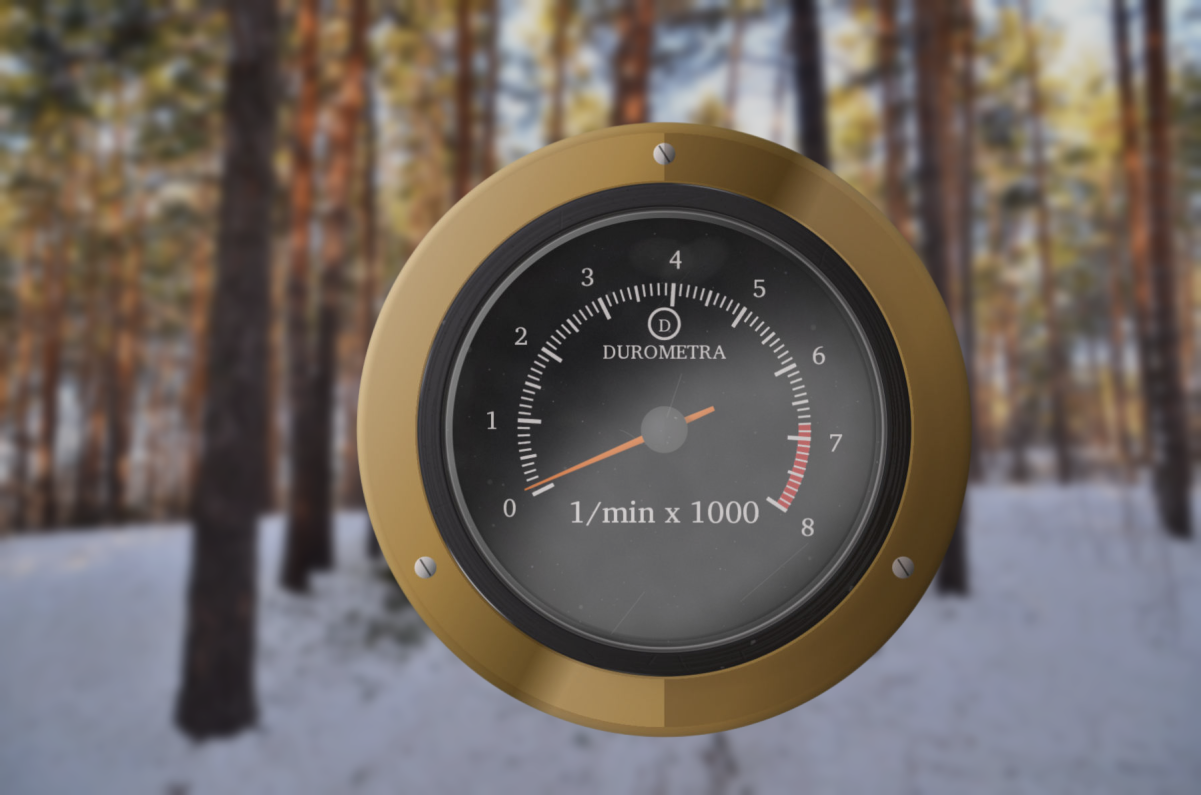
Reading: 100; rpm
